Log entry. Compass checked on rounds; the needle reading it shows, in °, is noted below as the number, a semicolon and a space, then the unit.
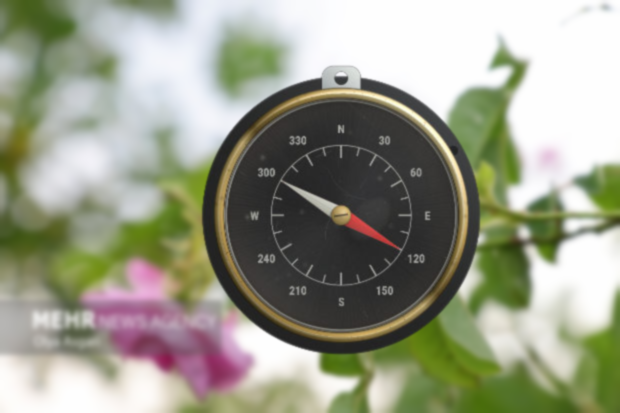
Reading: 120; °
